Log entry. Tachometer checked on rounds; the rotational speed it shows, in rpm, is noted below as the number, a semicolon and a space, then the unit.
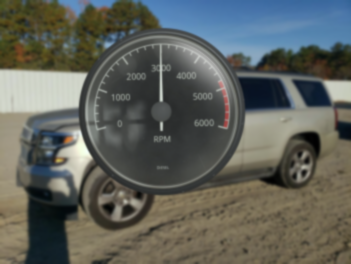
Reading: 3000; rpm
